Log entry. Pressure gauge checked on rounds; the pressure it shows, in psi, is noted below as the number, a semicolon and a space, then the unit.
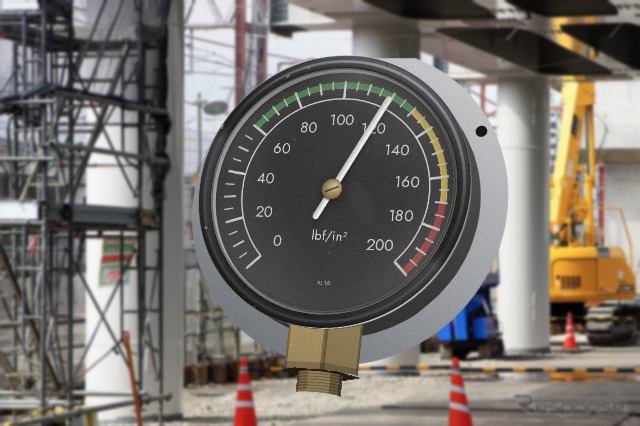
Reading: 120; psi
